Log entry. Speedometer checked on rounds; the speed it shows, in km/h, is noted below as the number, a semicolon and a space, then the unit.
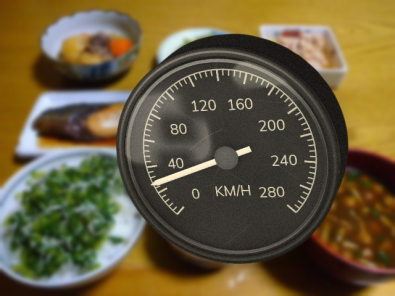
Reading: 28; km/h
